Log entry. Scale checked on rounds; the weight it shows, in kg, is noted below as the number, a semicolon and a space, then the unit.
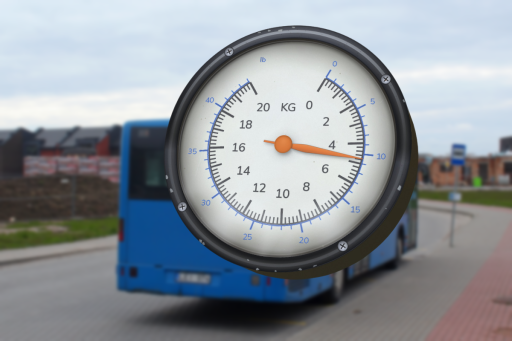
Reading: 4.8; kg
